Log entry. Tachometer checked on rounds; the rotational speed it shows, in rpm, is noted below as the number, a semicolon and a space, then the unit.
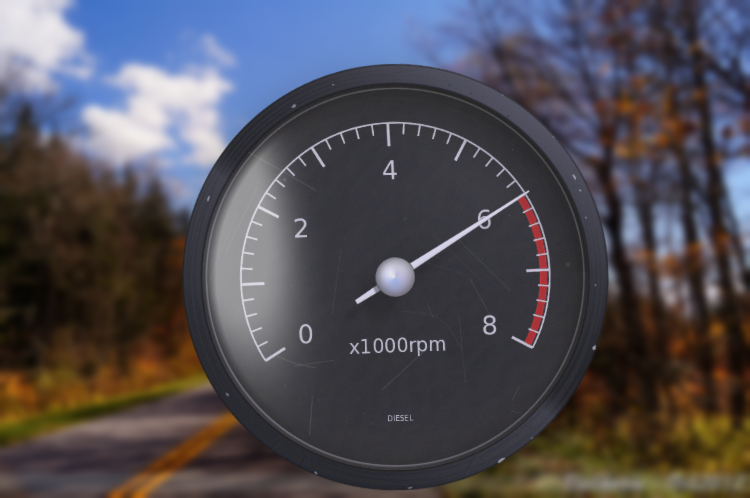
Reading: 6000; rpm
